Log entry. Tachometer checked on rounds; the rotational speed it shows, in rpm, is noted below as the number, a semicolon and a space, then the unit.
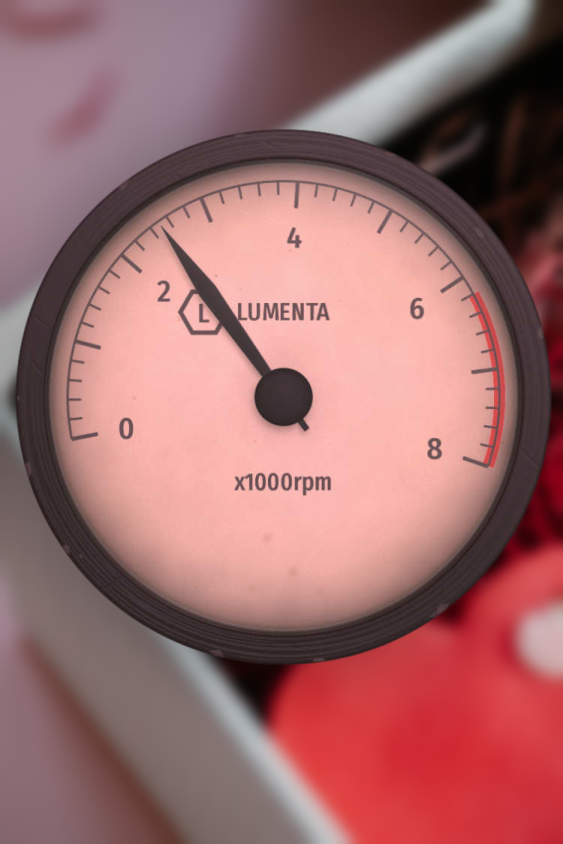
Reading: 2500; rpm
